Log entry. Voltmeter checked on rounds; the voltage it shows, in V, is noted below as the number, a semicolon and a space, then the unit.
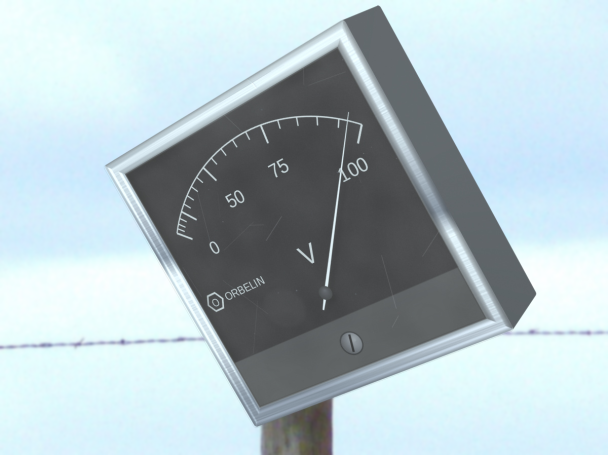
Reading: 97.5; V
